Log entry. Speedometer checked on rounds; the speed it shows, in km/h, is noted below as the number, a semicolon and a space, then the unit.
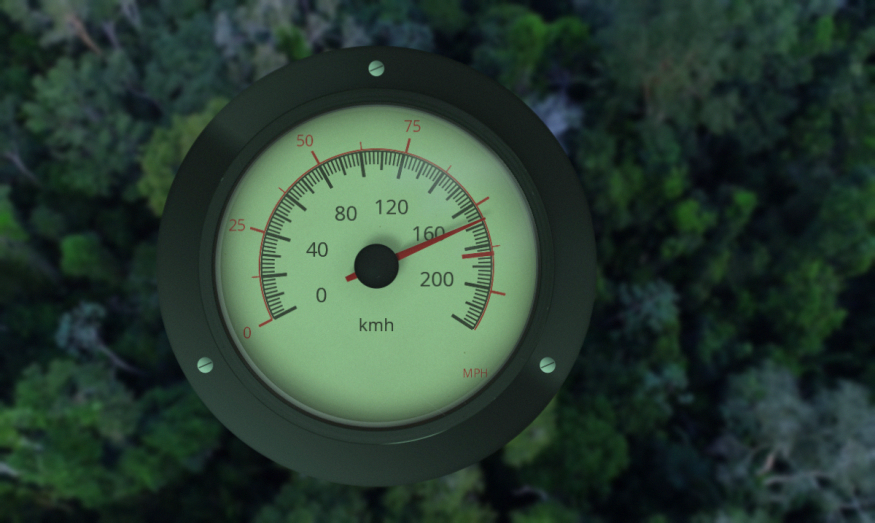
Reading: 168; km/h
